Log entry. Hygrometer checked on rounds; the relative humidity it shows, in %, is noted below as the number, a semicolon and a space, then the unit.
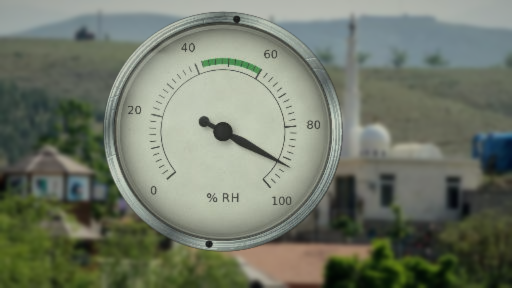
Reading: 92; %
